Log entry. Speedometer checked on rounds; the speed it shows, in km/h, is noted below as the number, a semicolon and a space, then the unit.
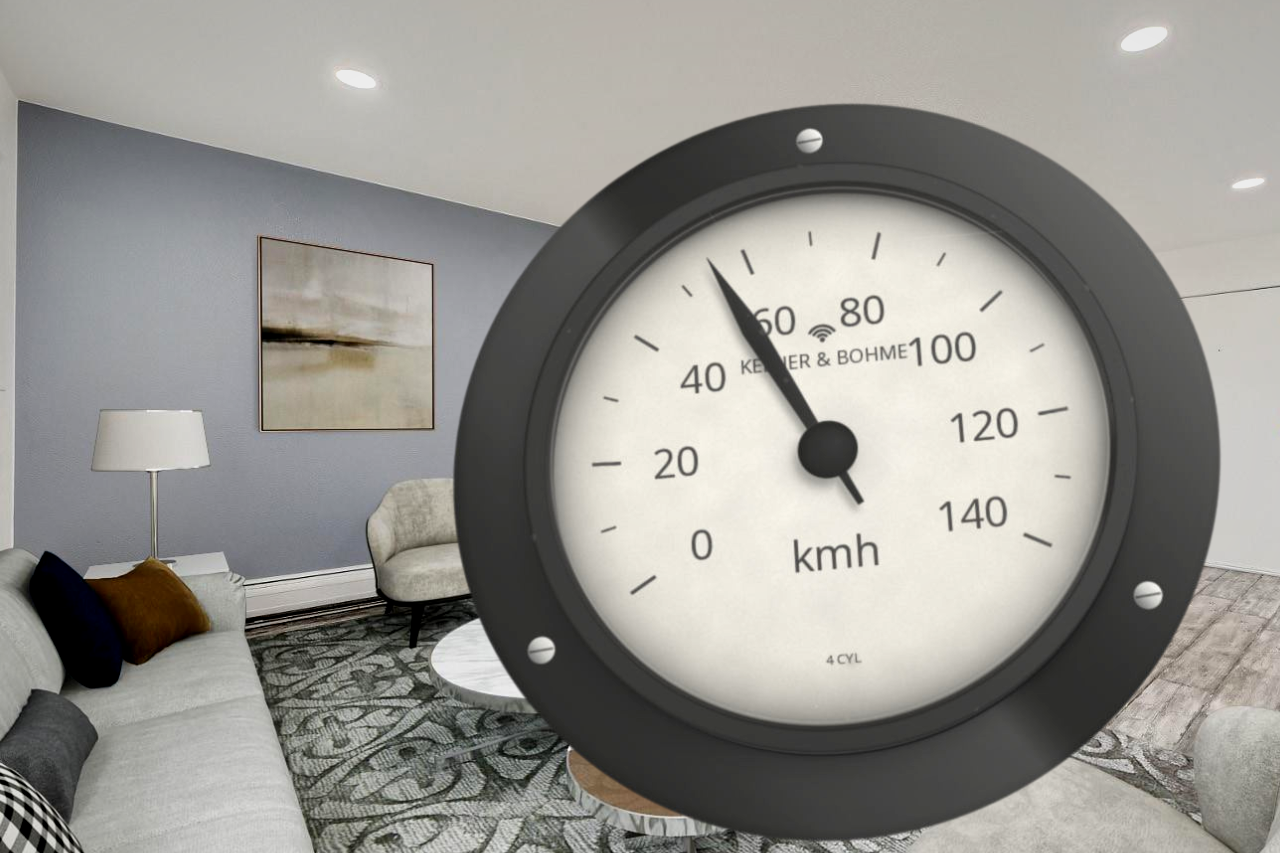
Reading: 55; km/h
